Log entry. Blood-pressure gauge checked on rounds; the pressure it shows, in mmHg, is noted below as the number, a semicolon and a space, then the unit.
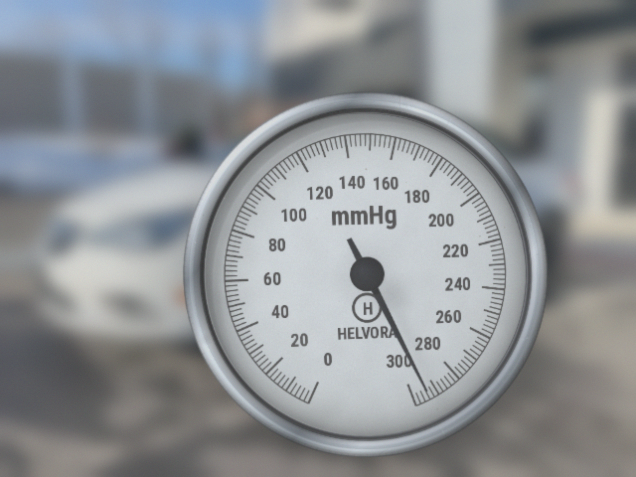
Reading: 294; mmHg
